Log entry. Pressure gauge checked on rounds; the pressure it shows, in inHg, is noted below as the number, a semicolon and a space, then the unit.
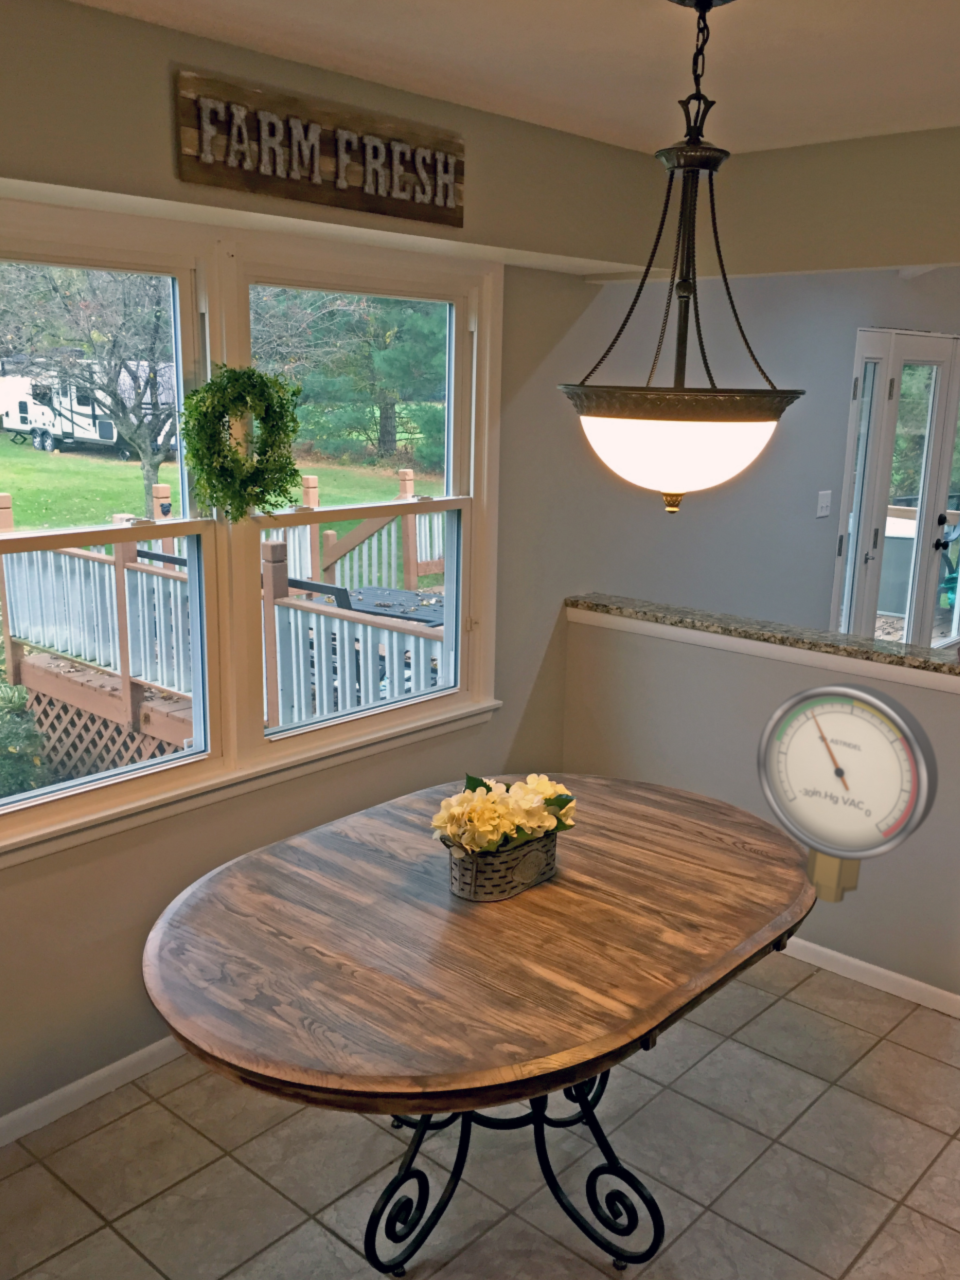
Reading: -19; inHg
